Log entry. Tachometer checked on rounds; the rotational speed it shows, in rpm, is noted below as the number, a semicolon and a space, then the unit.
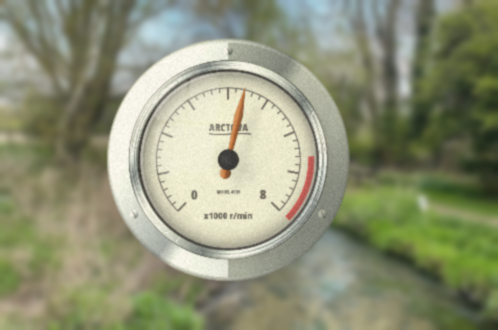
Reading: 4400; rpm
